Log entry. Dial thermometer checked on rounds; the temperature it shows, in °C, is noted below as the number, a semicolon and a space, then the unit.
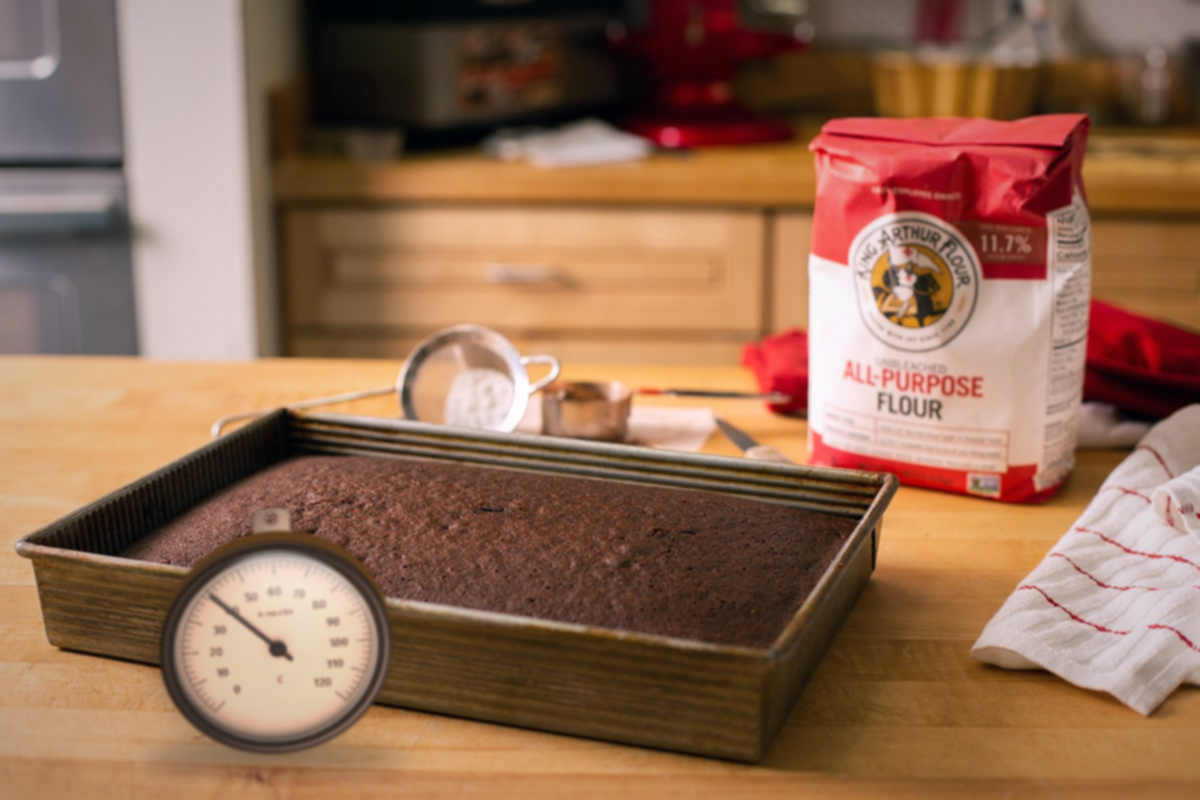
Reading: 40; °C
